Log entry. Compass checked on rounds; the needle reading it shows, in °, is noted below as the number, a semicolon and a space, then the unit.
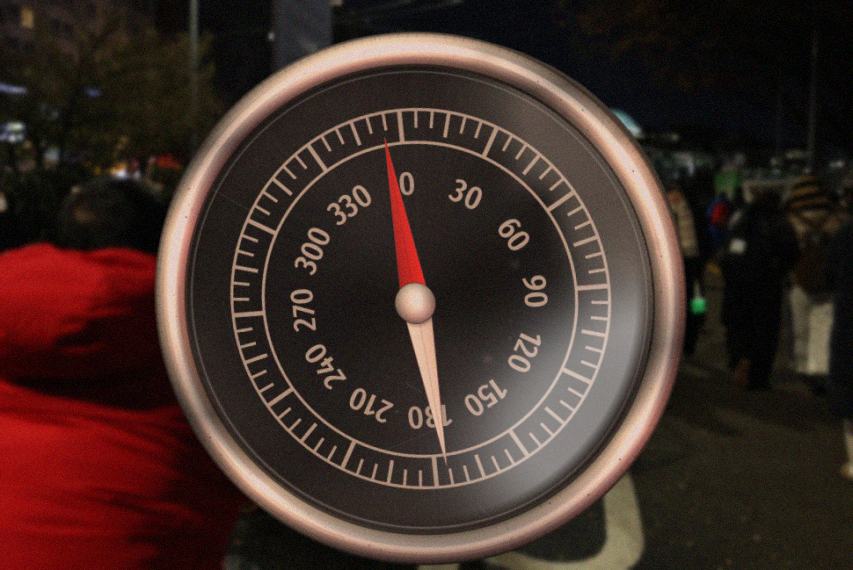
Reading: 355; °
